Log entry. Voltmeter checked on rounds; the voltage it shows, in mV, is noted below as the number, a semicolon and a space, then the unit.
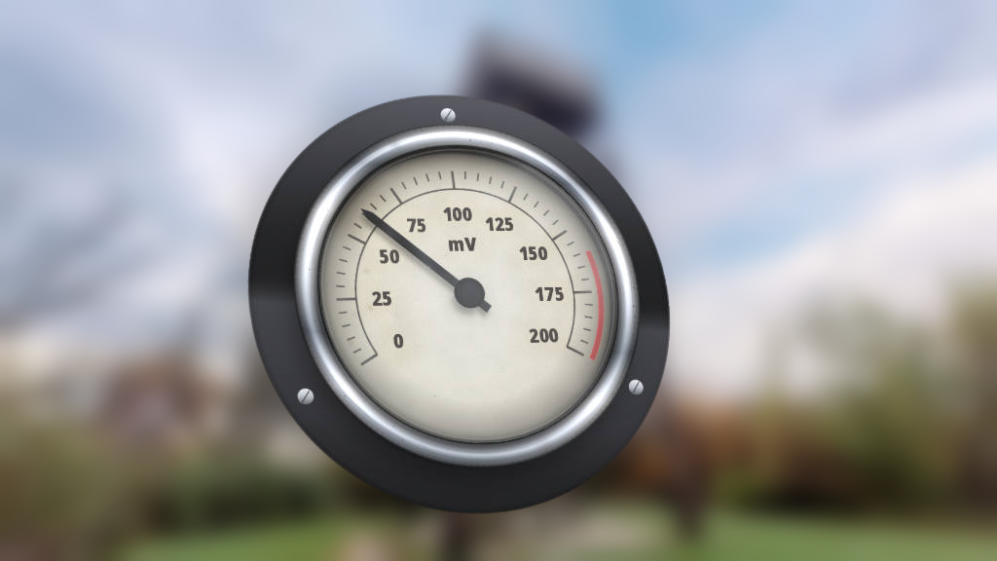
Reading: 60; mV
